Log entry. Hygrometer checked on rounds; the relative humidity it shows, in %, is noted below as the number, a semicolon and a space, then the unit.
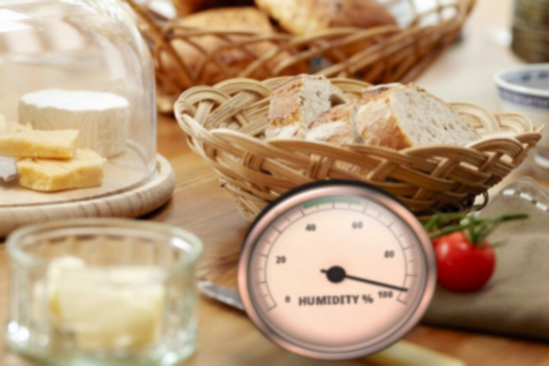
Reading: 95; %
